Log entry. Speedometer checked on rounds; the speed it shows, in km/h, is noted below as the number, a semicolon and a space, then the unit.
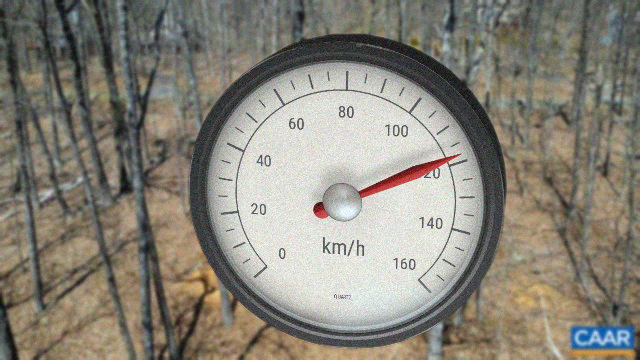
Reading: 117.5; km/h
